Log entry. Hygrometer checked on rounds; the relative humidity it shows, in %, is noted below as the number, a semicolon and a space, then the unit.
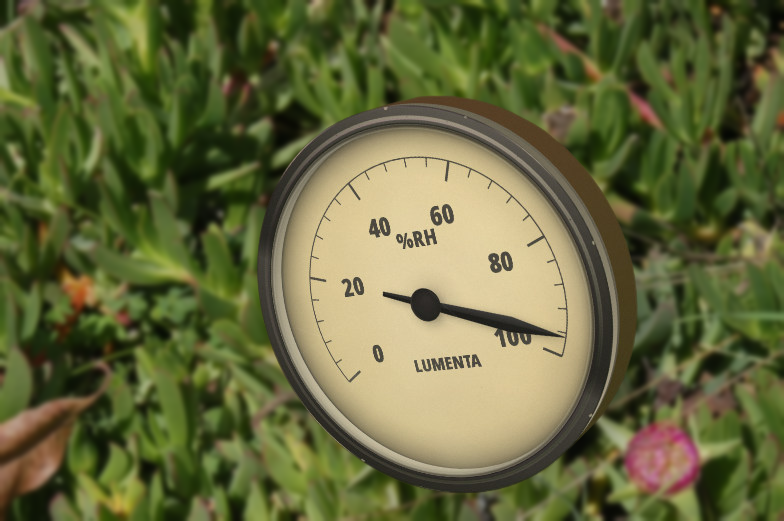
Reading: 96; %
